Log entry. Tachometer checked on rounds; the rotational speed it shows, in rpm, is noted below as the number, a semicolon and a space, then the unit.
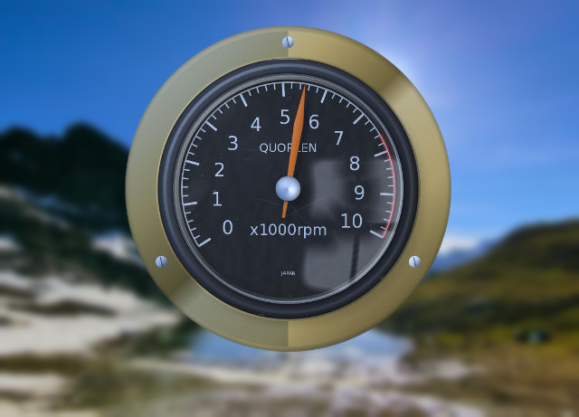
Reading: 5500; rpm
